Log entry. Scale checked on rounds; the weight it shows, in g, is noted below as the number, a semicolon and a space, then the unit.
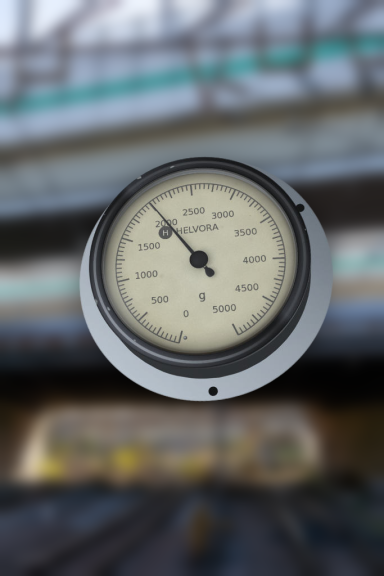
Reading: 2000; g
